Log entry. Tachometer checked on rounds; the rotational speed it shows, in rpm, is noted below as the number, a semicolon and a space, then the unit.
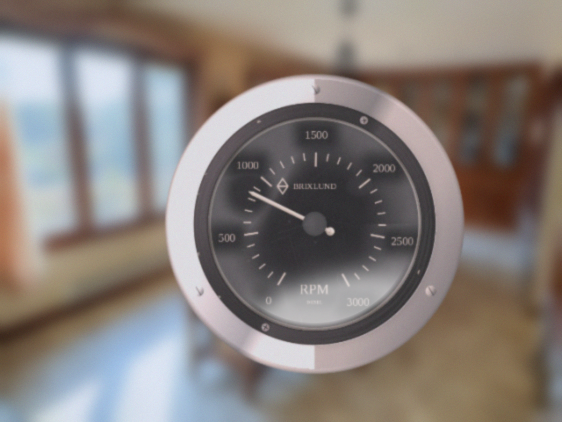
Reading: 850; rpm
